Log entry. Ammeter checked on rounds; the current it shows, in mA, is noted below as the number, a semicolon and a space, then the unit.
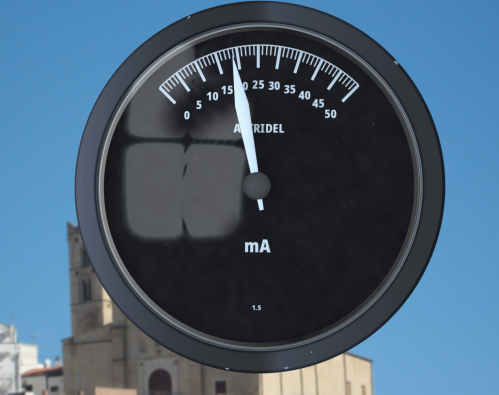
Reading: 19; mA
